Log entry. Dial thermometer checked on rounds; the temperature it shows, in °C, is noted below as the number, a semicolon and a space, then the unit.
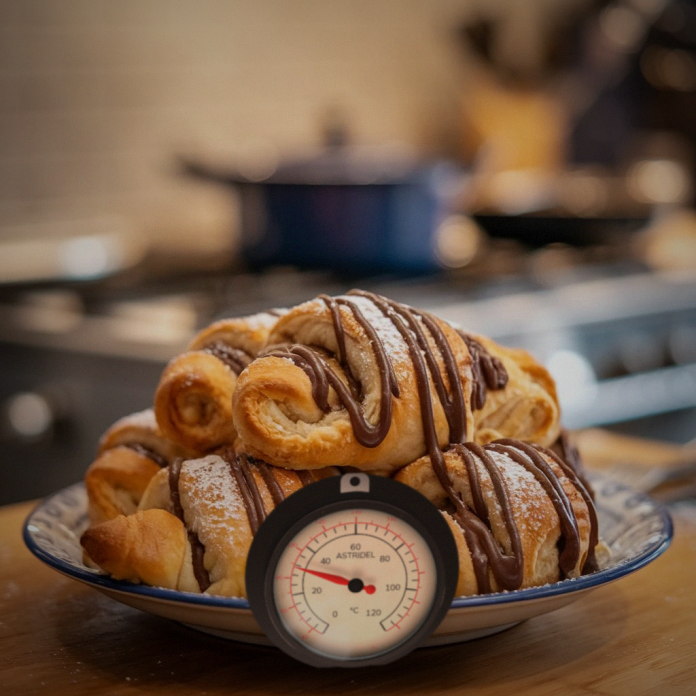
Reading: 32; °C
